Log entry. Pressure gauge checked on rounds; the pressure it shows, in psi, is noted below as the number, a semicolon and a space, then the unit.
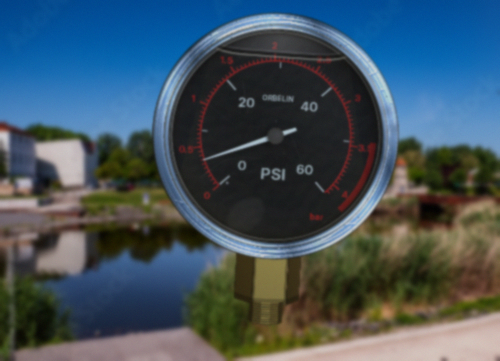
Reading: 5; psi
